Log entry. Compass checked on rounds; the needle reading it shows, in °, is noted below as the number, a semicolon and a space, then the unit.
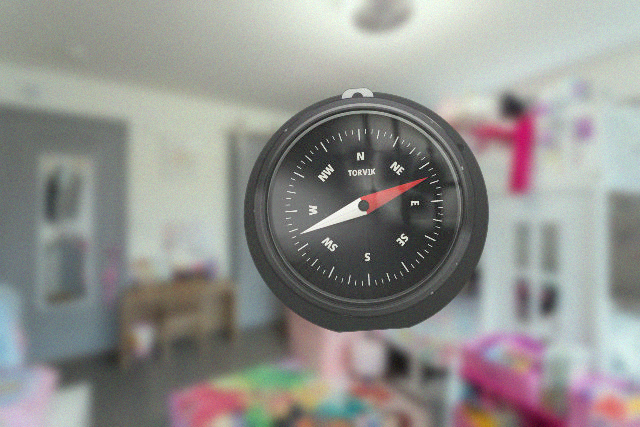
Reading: 70; °
